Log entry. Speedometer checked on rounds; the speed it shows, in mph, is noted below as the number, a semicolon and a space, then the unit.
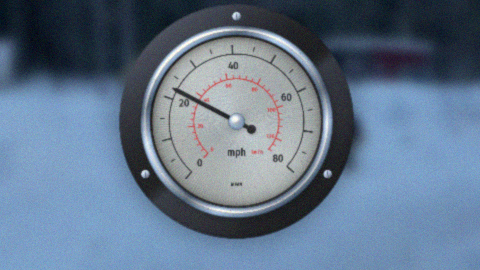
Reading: 22.5; mph
